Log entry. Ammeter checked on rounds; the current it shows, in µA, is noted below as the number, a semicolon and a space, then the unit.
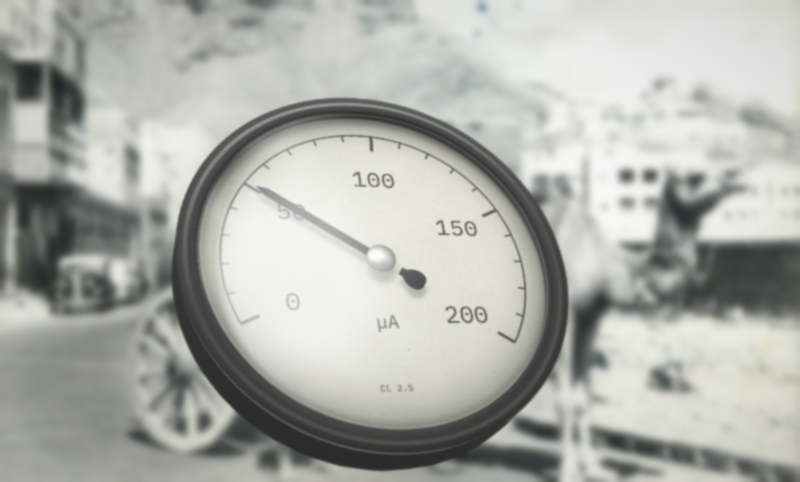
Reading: 50; µA
